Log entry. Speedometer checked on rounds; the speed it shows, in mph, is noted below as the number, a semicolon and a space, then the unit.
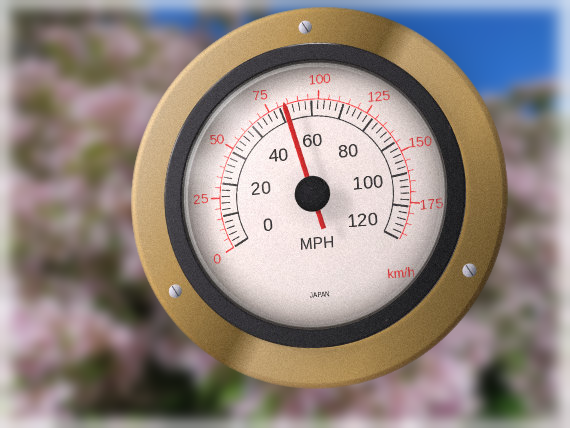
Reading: 52; mph
